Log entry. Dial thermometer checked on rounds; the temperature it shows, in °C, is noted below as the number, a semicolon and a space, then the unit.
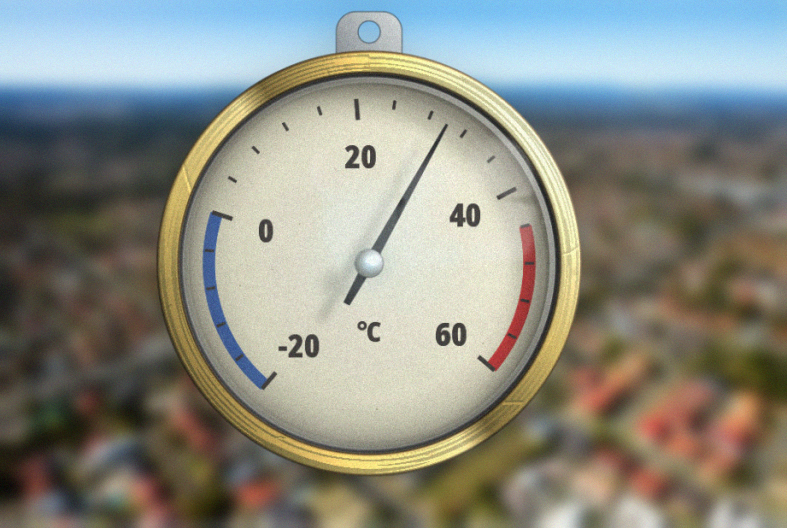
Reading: 30; °C
